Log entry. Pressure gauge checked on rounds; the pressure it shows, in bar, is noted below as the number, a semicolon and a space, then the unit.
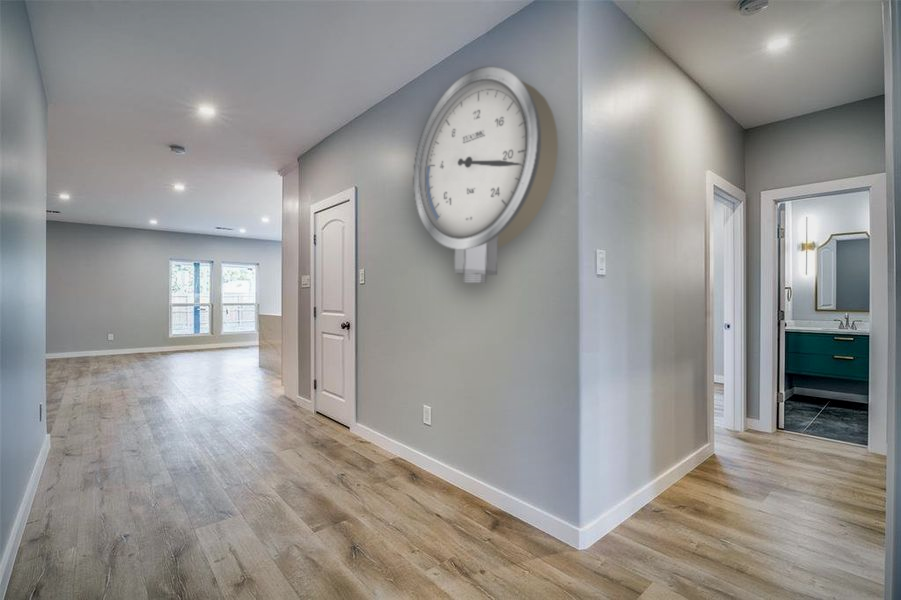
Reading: 21; bar
